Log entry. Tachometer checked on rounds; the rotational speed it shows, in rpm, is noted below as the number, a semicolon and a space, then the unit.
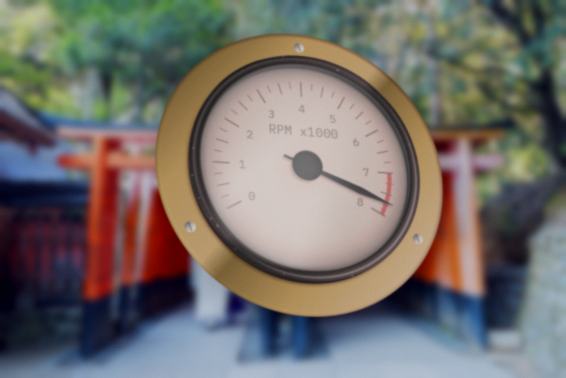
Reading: 7750; rpm
